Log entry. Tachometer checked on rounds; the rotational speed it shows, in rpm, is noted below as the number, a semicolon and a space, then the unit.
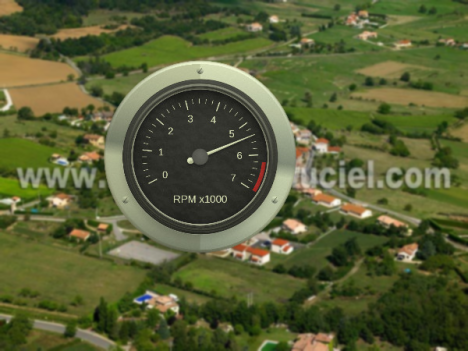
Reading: 5400; rpm
